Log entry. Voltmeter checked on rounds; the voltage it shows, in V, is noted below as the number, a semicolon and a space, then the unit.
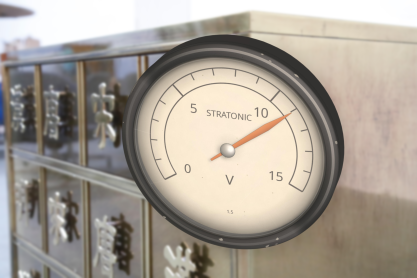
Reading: 11; V
